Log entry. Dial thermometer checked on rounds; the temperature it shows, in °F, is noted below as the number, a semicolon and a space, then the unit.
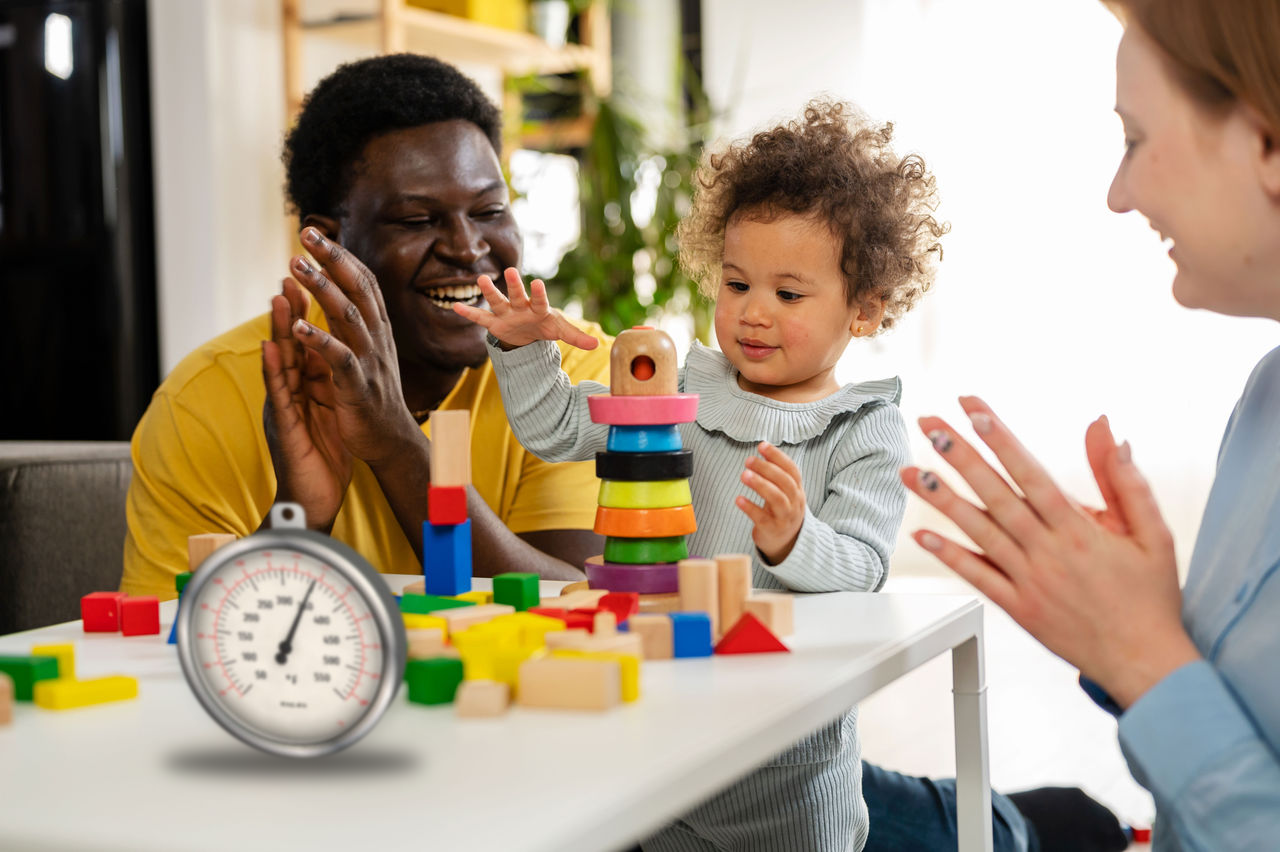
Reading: 350; °F
